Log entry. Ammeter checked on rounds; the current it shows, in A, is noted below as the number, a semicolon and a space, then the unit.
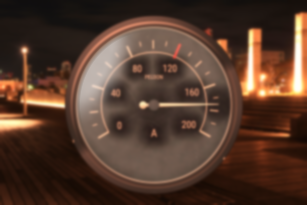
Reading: 175; A
